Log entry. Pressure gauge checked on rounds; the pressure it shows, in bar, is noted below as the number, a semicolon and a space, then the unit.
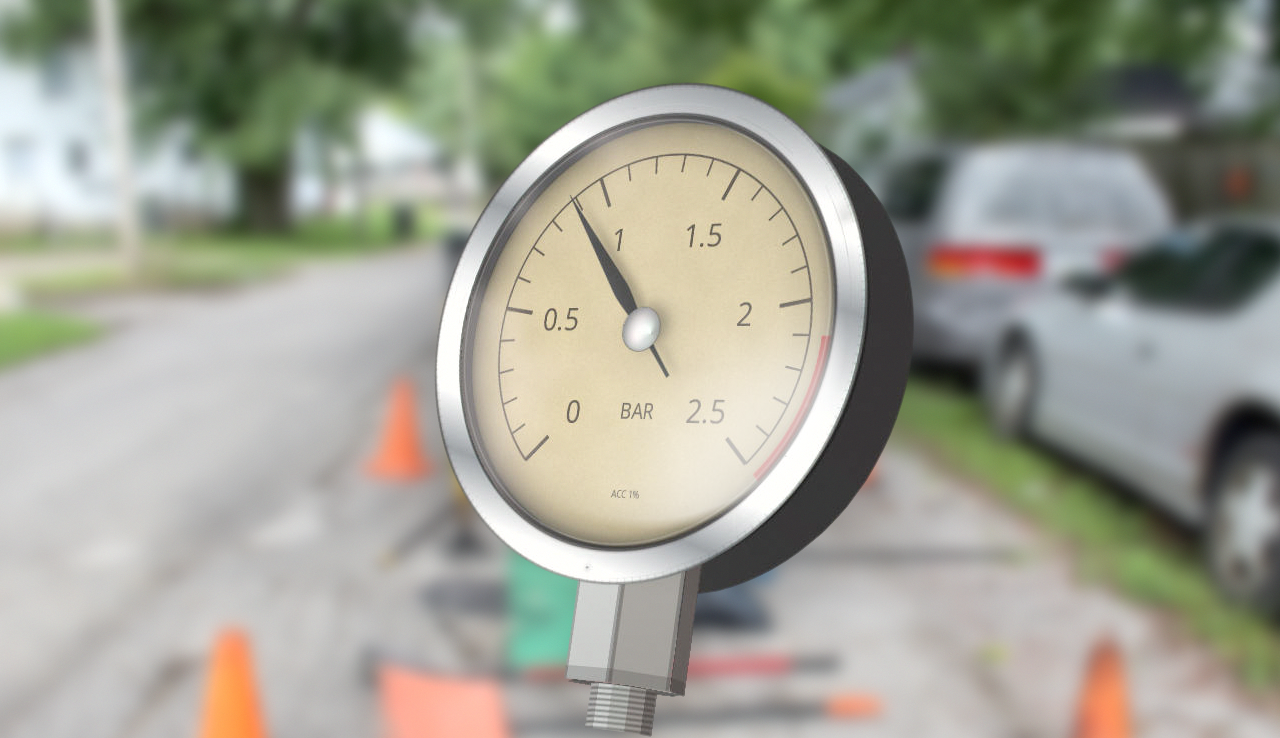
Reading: 0.9; bar
